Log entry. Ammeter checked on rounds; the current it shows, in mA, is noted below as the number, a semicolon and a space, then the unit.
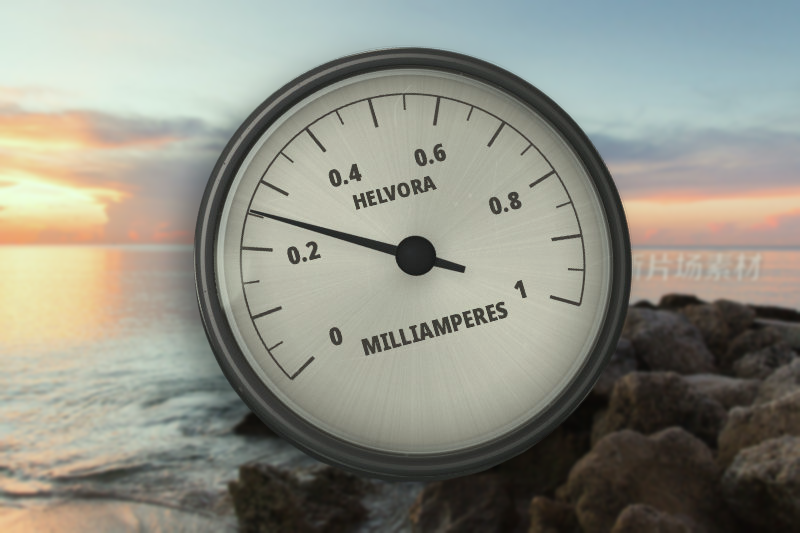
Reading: 0.25; mA
